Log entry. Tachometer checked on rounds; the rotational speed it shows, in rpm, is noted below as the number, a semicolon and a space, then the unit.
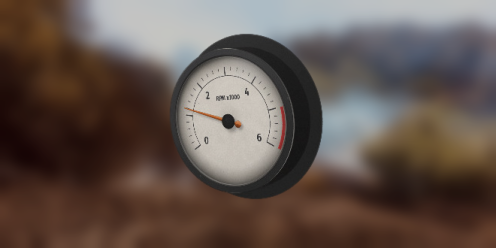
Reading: 1200; rpm
